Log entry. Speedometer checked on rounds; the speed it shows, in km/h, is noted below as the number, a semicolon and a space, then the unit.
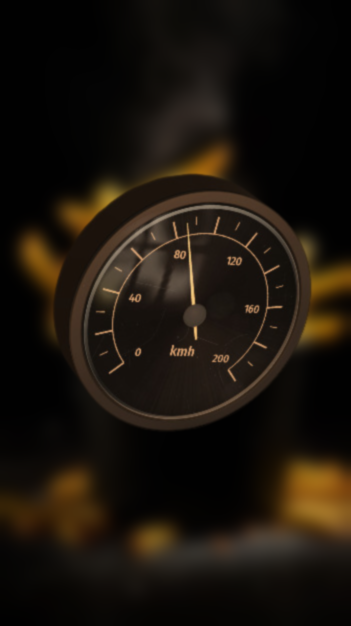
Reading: 85; km/h
